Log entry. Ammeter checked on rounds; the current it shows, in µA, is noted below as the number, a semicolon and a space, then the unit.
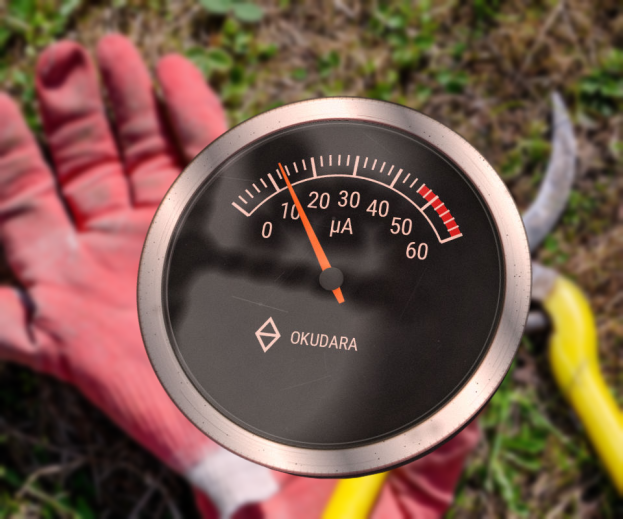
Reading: 13; µA
